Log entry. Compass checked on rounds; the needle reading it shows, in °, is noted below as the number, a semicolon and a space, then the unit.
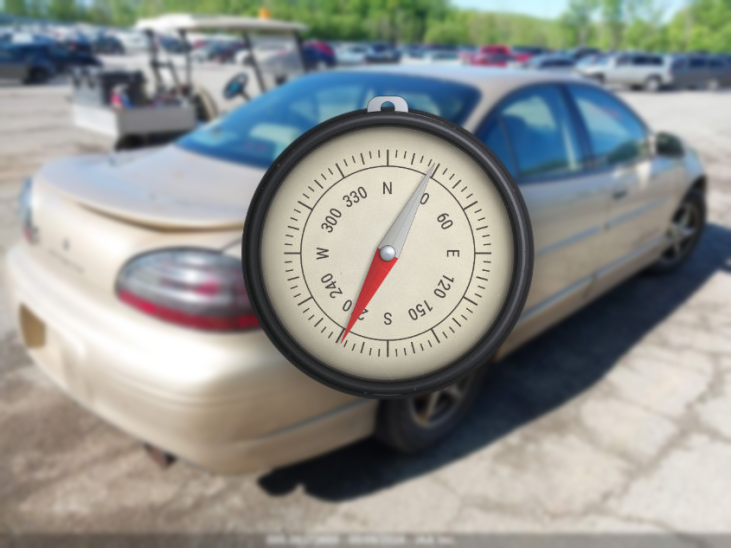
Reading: 207.5; °
